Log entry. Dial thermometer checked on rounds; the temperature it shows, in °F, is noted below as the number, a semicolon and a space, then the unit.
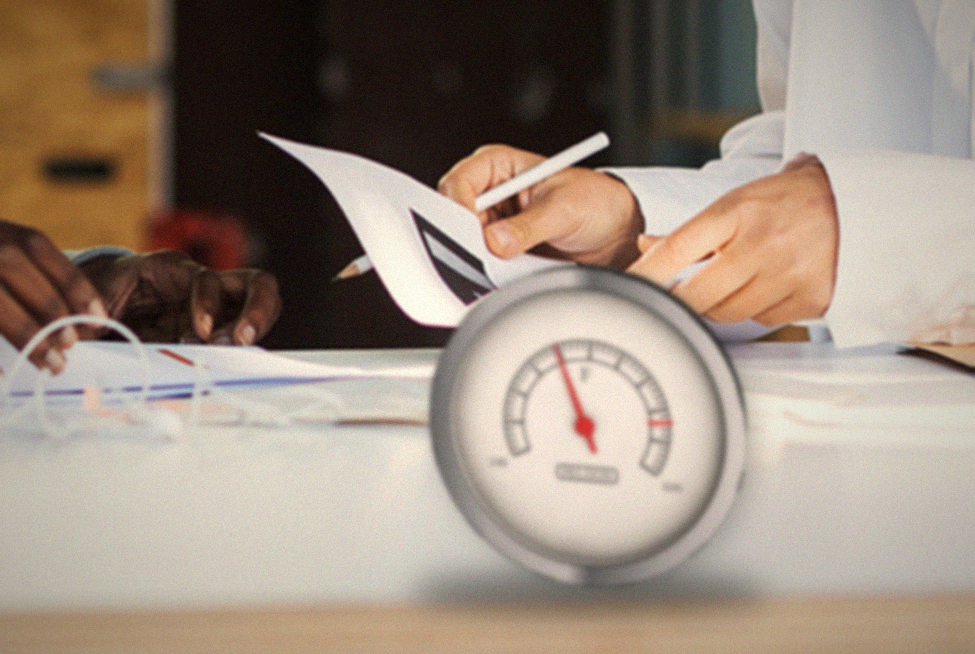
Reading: 300; °F
